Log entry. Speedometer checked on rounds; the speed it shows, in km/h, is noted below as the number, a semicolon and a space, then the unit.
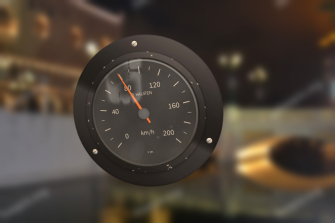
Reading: 80; km/h
